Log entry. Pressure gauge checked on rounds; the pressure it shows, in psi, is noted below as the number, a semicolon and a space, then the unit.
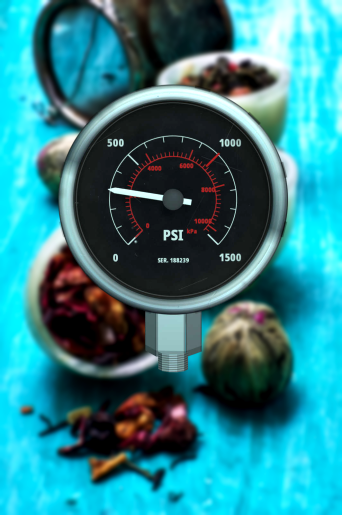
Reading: 300; psi
